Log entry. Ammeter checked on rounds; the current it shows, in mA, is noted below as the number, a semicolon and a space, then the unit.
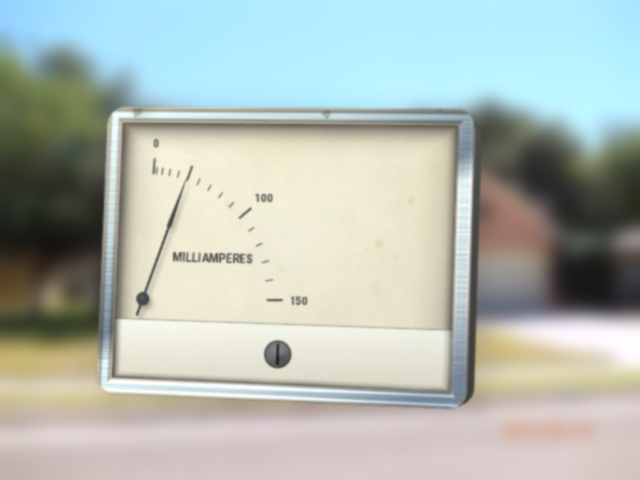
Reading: 50; mA
